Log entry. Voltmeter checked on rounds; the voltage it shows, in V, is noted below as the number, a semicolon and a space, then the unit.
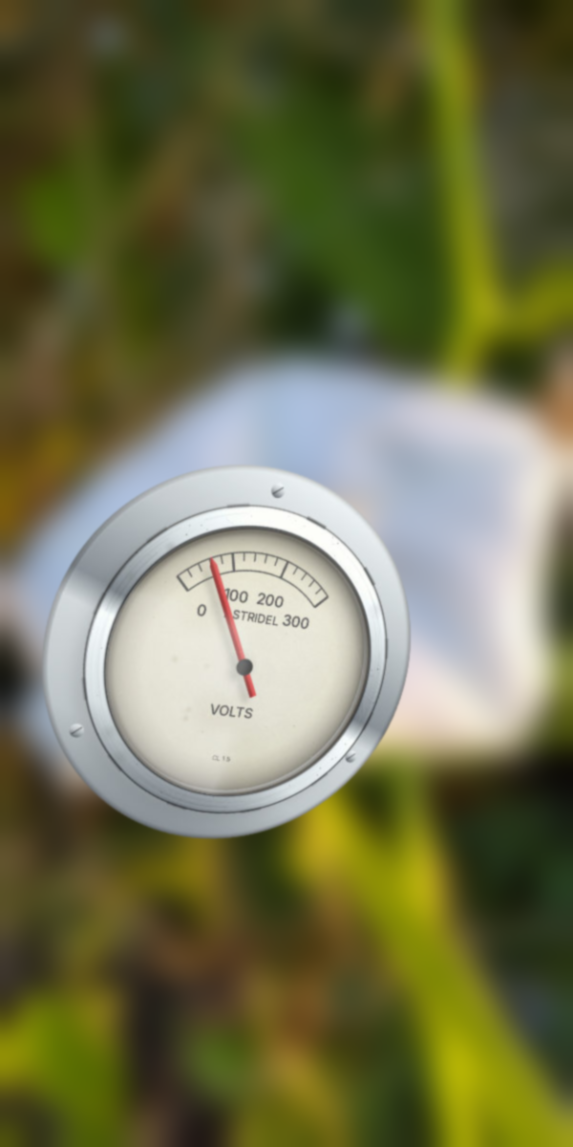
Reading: 60; V
